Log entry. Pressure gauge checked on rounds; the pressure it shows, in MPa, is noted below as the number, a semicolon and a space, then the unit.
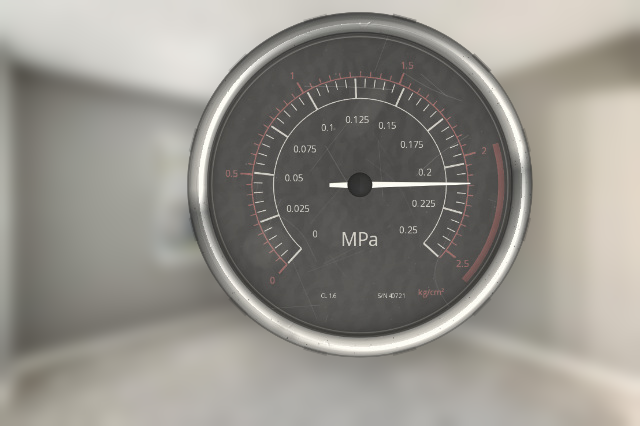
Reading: 0.21; MPa
